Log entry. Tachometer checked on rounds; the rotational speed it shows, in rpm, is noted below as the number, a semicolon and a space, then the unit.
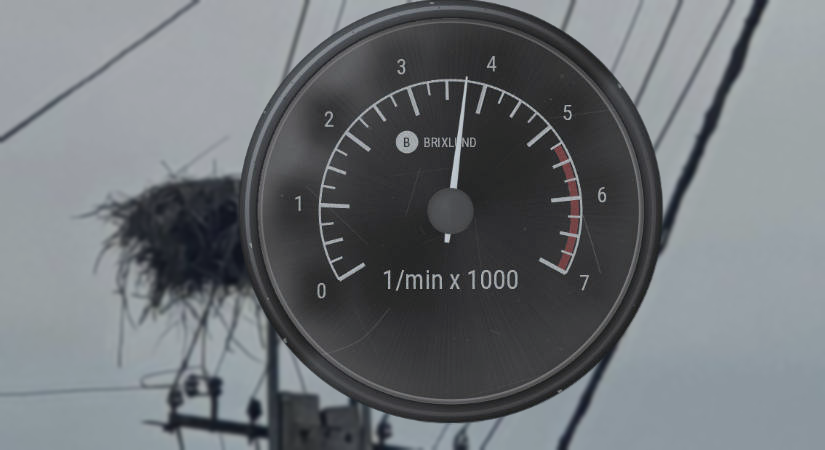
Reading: 3750; rpm
